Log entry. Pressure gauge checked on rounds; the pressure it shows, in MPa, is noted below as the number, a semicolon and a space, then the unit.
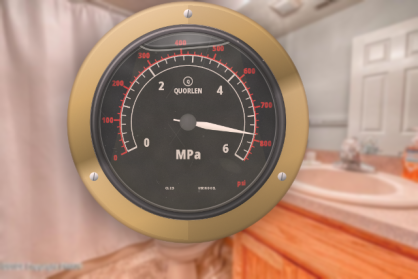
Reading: 5.4; MPa
